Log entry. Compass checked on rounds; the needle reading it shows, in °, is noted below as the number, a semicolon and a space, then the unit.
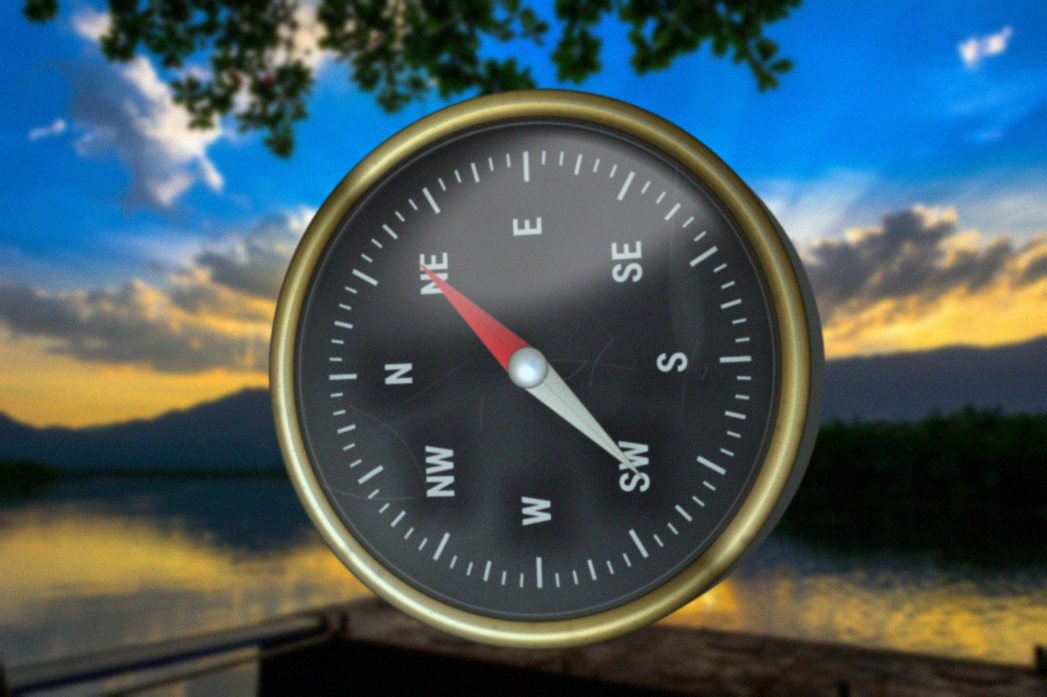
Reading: 45; °
